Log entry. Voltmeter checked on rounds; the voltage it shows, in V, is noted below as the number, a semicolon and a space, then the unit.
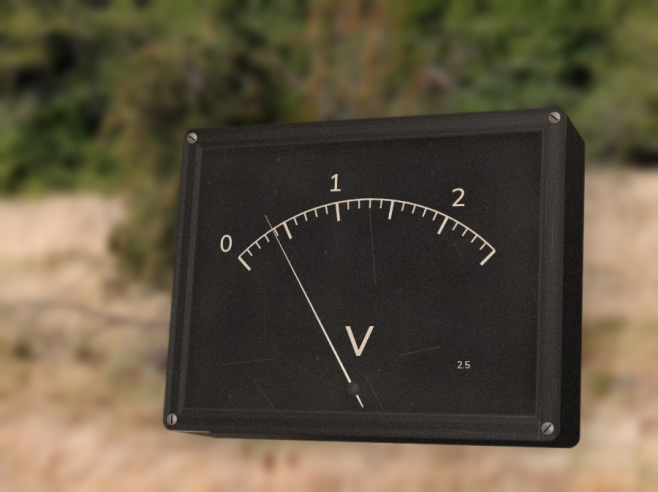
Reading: 0.4; V
